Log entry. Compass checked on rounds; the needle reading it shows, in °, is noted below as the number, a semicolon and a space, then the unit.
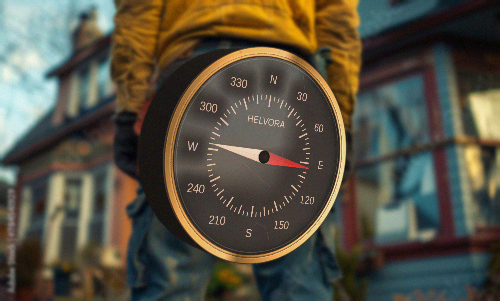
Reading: 95; °
